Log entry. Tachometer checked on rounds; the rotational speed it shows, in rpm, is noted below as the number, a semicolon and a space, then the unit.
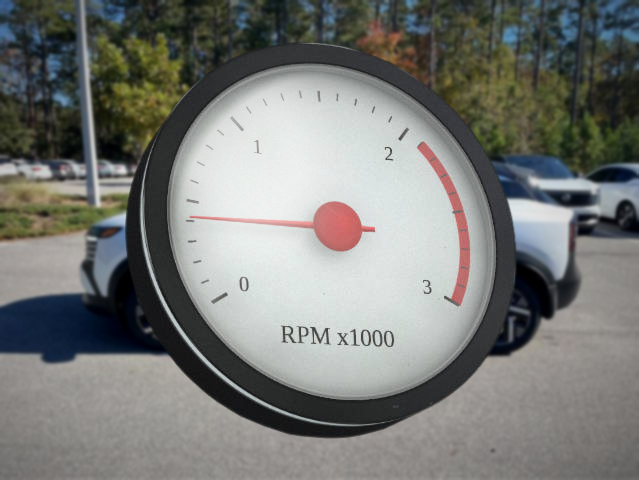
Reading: 400; rpm
